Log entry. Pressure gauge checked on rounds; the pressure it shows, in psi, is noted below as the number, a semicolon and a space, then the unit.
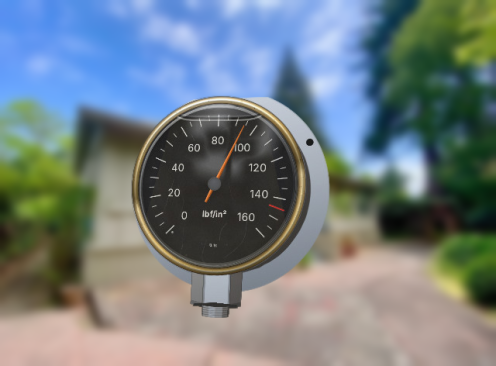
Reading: 95; psi
